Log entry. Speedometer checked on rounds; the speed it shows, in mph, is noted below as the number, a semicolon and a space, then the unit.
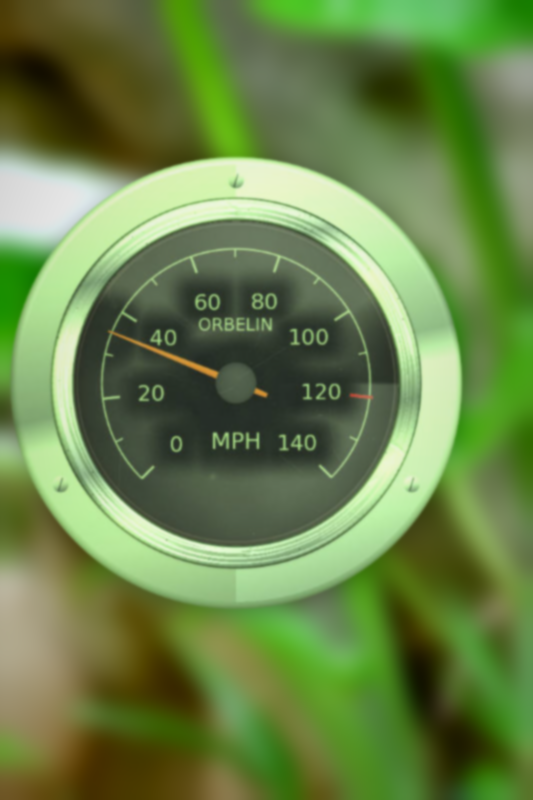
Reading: 35; mph
